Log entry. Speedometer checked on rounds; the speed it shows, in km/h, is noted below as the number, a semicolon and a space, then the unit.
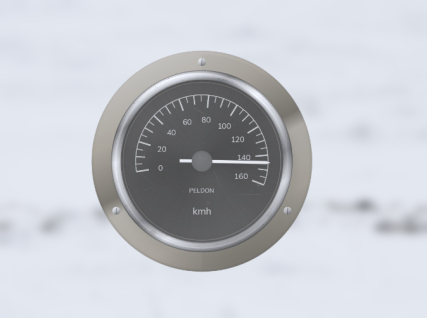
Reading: 145; km/h
